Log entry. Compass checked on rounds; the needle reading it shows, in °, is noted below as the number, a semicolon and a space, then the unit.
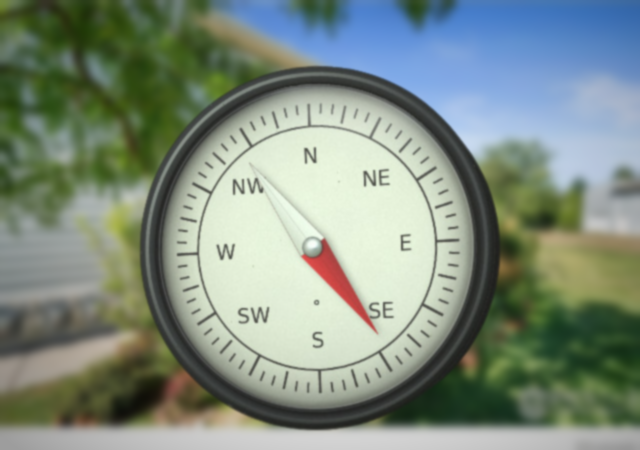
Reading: 145; °
